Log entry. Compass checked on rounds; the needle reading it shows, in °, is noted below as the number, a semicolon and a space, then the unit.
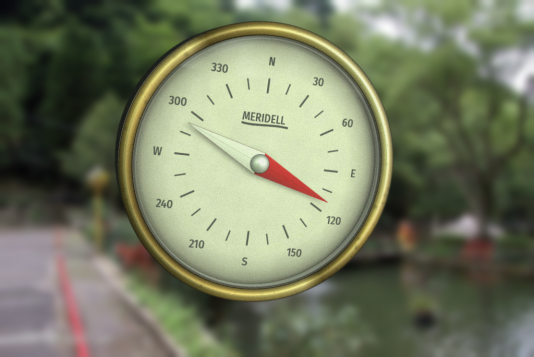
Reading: 112.5; °
